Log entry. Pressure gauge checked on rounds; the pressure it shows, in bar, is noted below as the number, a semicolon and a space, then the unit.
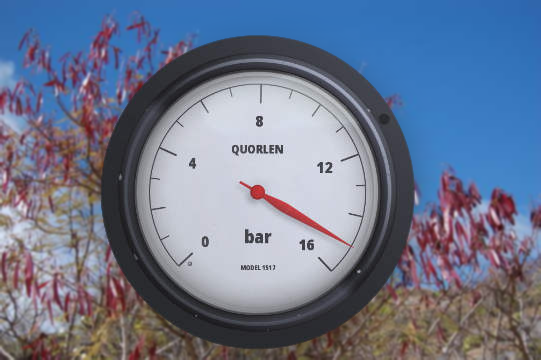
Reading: 15; bar
